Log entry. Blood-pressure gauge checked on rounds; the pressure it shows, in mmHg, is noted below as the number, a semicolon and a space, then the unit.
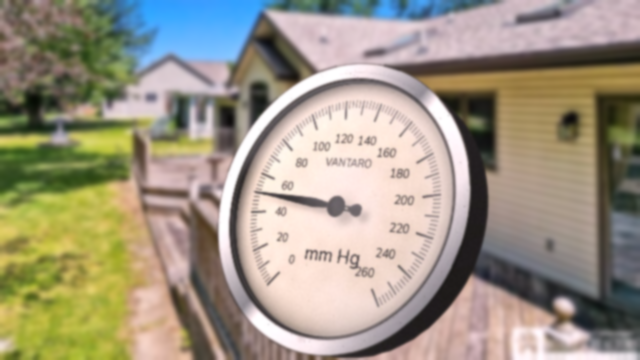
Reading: 50; mmHg
